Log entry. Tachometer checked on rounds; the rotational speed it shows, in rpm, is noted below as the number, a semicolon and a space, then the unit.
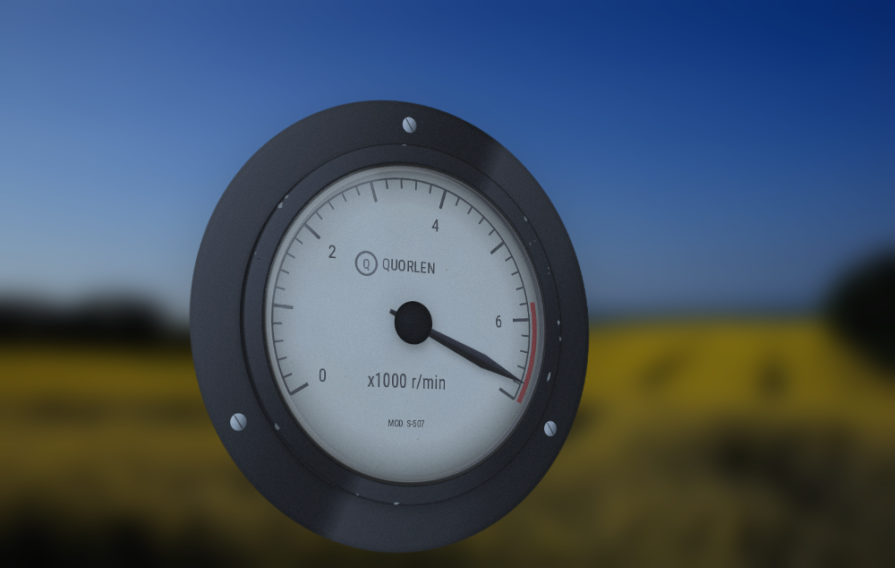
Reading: 6800; rpm
